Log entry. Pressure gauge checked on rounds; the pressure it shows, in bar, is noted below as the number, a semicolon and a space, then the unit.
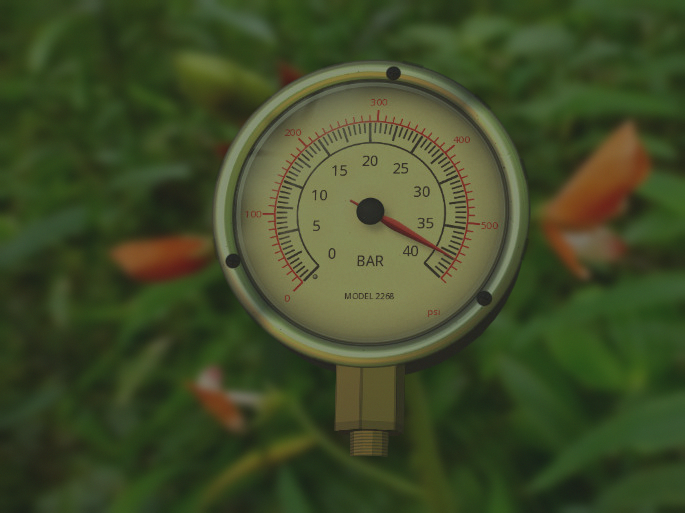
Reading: 38; bar
